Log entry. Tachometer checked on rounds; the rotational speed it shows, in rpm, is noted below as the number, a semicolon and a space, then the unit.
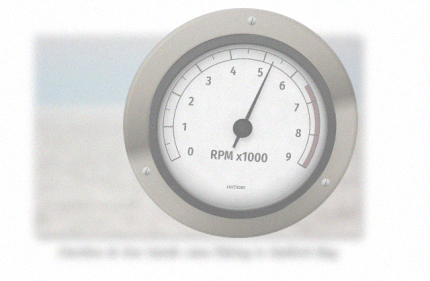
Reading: 5250; rpm
